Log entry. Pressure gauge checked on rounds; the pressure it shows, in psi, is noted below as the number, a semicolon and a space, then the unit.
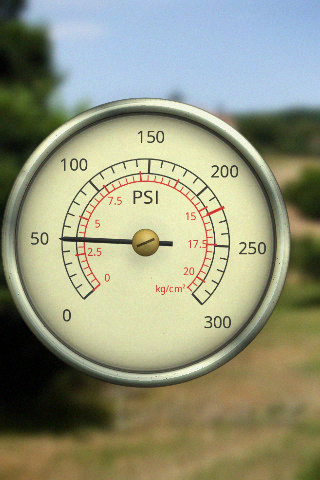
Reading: 50; psi
